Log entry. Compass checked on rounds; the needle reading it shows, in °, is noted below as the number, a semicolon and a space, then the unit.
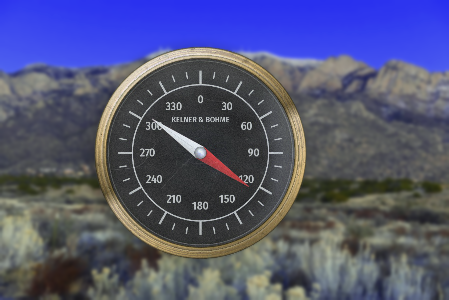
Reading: 125; °
